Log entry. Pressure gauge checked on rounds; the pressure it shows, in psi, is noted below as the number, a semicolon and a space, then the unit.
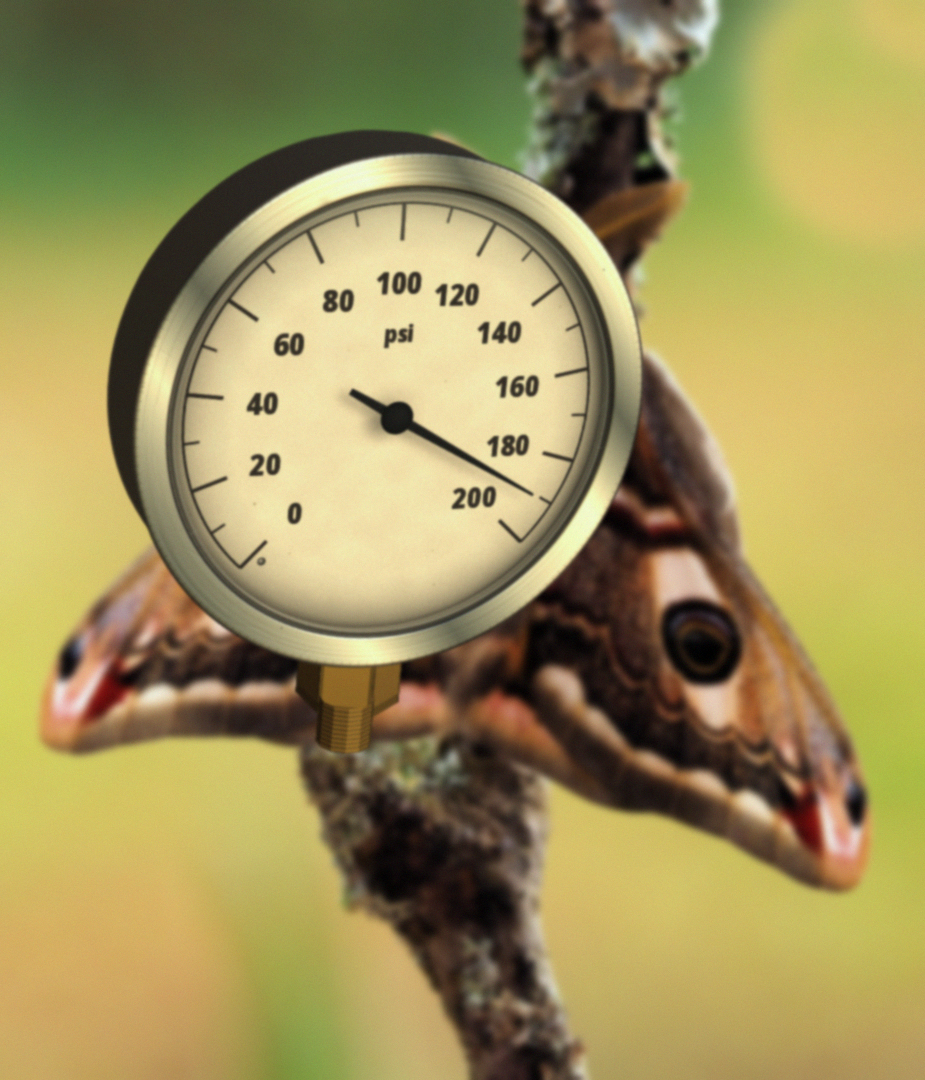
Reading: 190; psi
